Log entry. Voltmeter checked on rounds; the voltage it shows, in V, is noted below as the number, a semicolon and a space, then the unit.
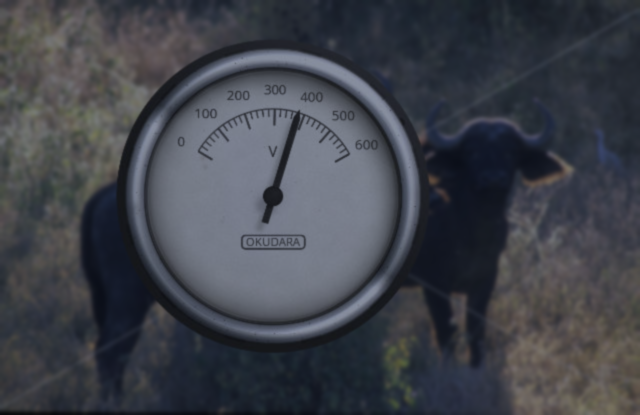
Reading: 380; V
